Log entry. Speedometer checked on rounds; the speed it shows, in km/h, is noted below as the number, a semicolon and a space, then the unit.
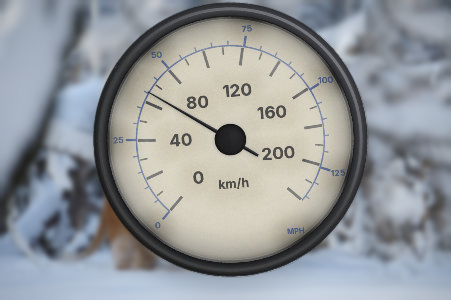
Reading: 65; km/h
